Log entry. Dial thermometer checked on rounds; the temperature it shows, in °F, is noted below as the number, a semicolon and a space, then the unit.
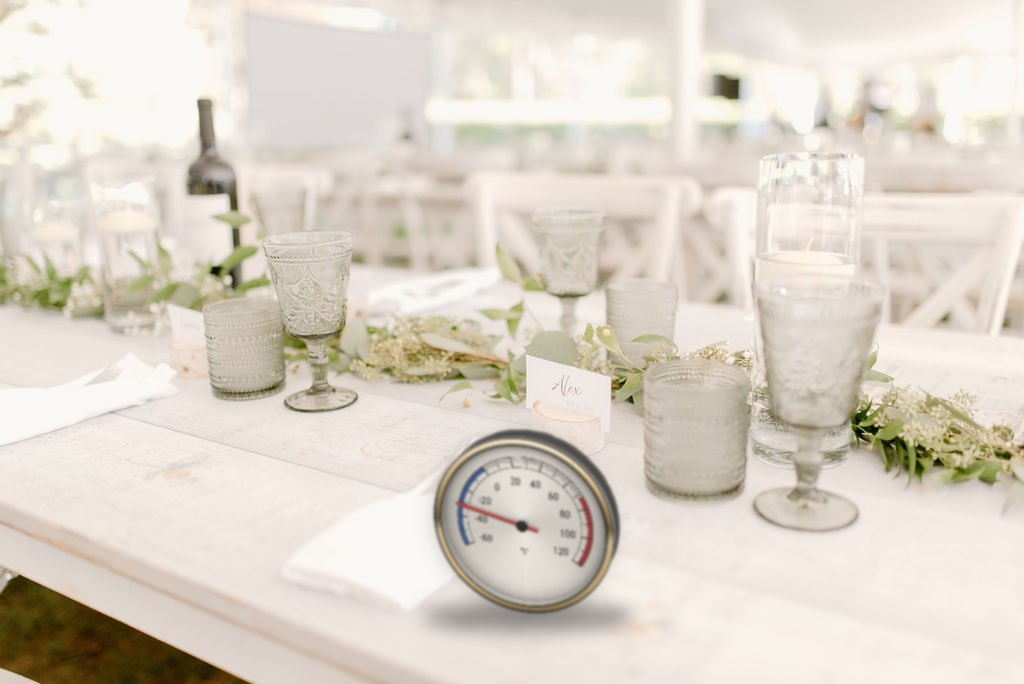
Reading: -30; °F
